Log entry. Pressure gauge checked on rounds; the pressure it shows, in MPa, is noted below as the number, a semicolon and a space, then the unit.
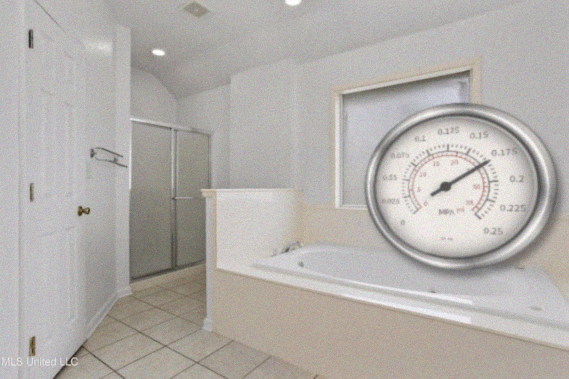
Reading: 0.175; MPa
